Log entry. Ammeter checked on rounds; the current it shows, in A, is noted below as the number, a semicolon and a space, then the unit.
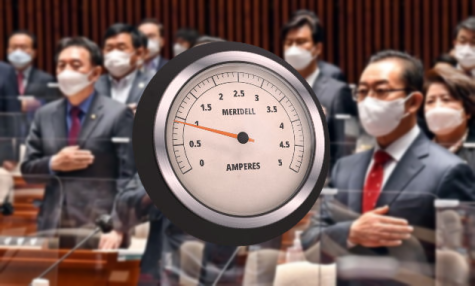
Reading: 0.9; A
